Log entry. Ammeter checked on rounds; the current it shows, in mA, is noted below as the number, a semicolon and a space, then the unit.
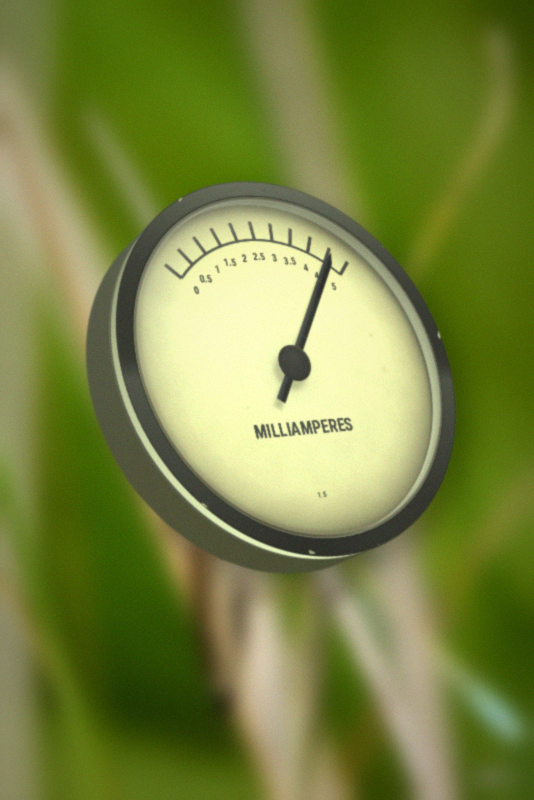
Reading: 4.5; mA
